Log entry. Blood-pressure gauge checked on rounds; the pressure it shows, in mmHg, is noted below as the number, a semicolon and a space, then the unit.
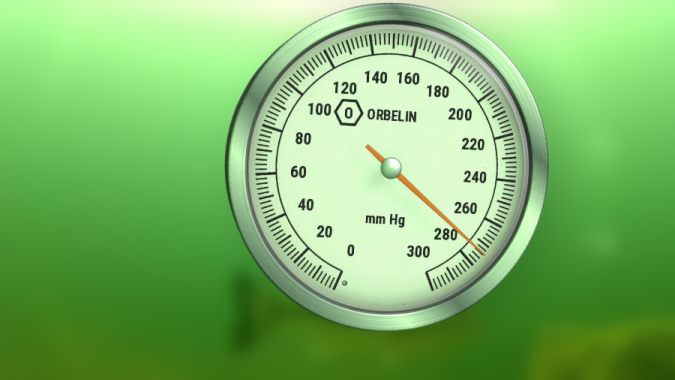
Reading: 274; mmHg
